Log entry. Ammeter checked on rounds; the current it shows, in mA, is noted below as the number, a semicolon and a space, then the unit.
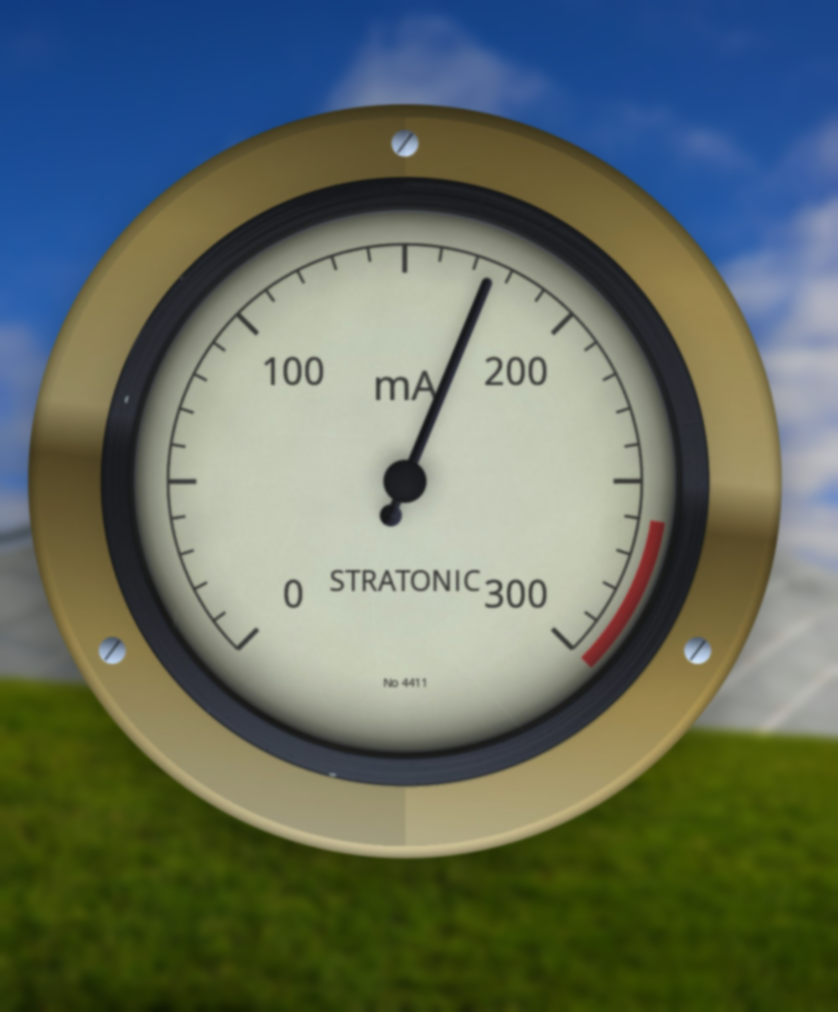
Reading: 175; mA
